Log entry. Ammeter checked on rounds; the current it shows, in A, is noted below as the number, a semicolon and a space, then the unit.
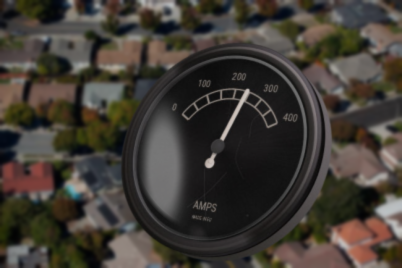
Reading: 250; A
